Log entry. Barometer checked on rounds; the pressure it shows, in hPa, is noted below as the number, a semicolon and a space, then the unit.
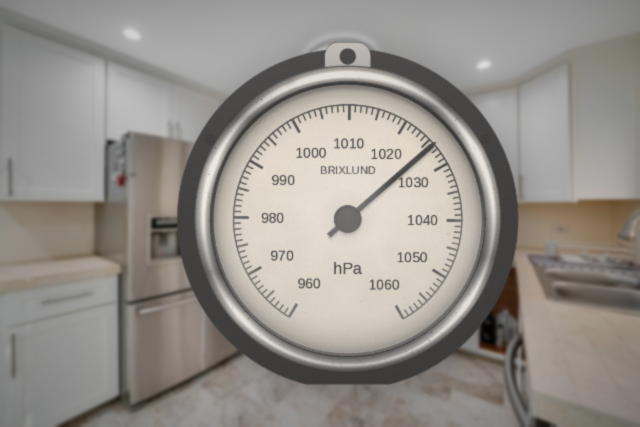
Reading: 1026; hPa
